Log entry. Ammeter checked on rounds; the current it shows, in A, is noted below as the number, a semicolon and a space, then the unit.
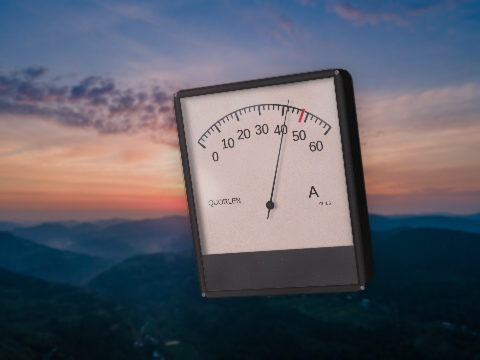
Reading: 42; A
